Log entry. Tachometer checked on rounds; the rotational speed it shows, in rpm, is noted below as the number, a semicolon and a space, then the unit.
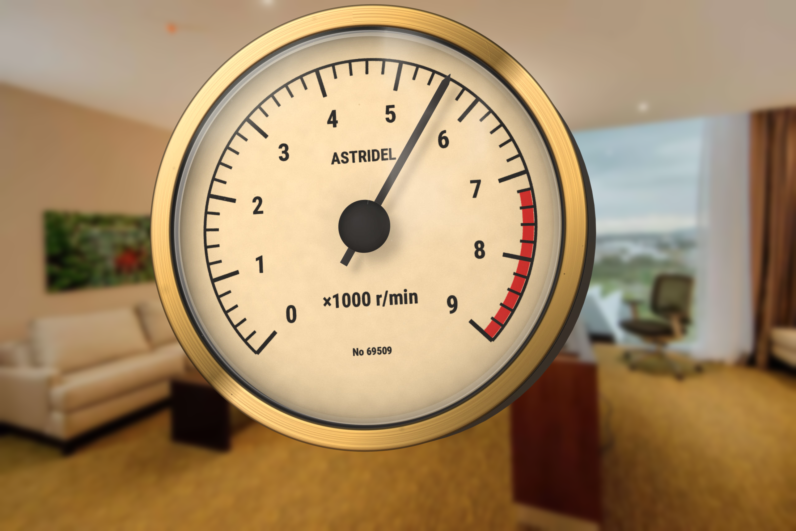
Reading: 5600; rpm
